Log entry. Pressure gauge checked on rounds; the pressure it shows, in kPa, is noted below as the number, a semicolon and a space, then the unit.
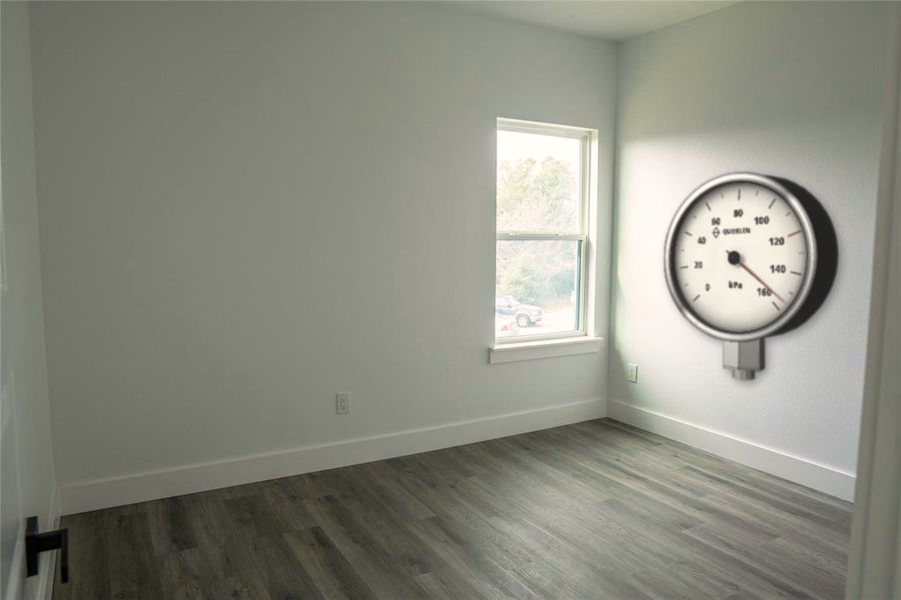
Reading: 155; kPa
